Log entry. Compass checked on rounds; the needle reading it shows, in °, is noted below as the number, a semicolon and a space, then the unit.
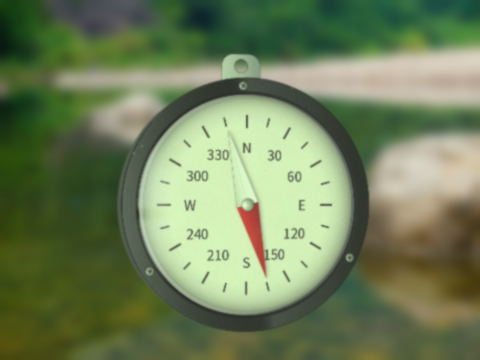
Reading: 165; °
